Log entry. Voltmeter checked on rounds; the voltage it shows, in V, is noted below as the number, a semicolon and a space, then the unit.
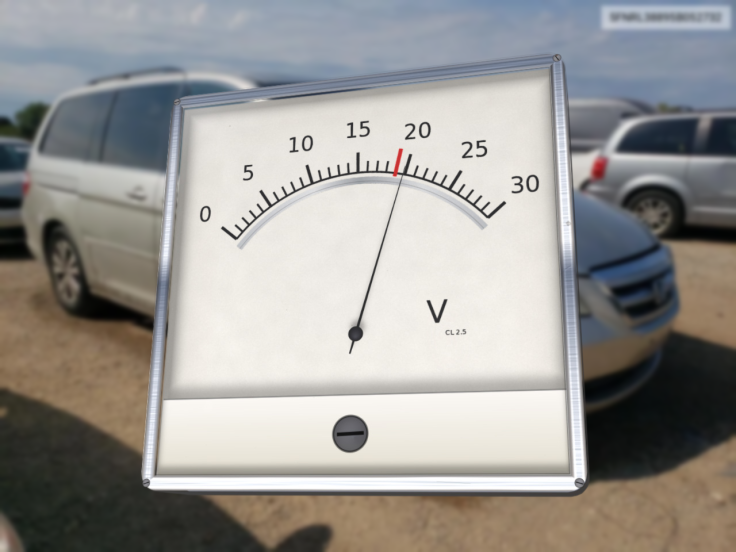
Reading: 20; V
